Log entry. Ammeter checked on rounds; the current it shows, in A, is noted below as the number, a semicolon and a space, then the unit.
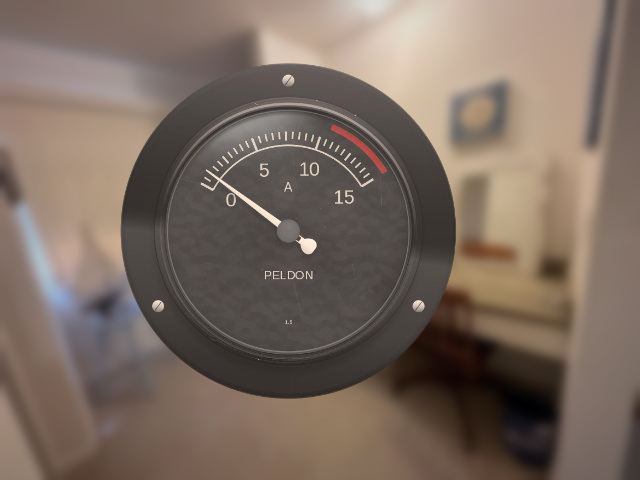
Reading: 1; A
